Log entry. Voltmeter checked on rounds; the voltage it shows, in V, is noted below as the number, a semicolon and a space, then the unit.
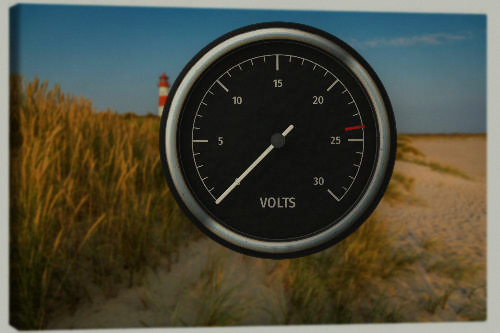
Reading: 0; V
